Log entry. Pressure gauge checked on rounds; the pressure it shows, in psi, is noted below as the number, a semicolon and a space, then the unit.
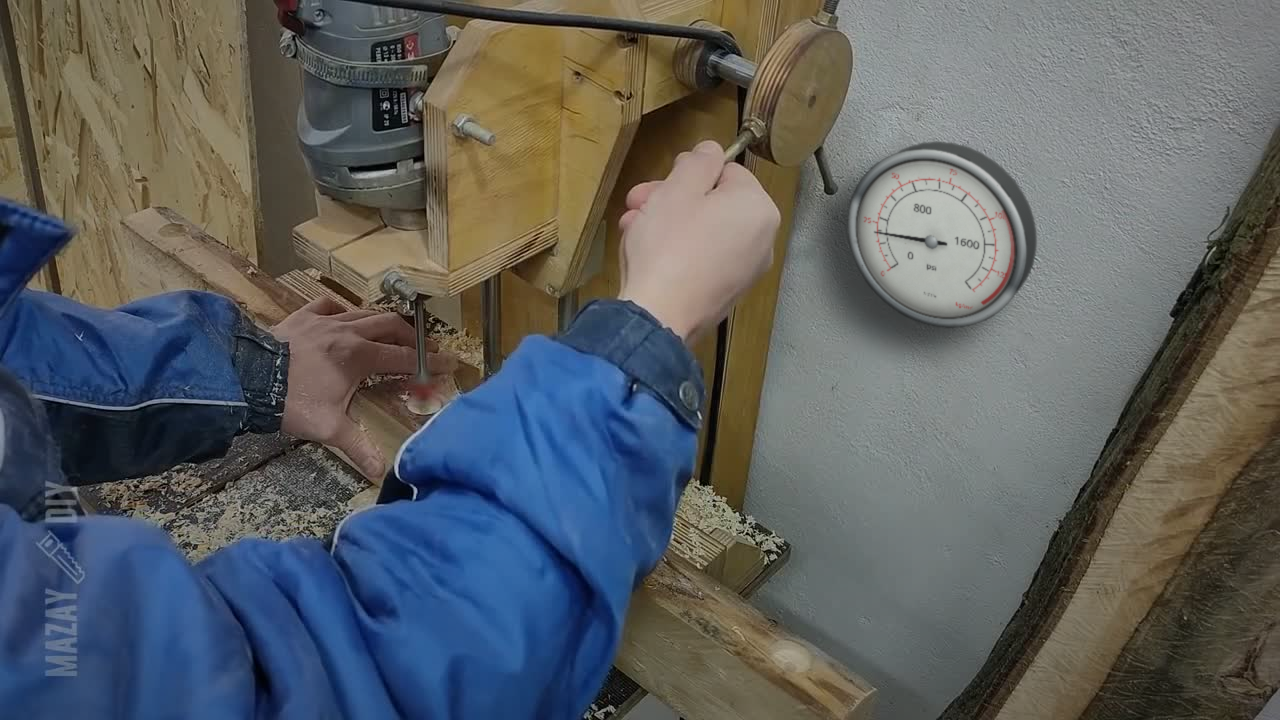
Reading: 300; psi
